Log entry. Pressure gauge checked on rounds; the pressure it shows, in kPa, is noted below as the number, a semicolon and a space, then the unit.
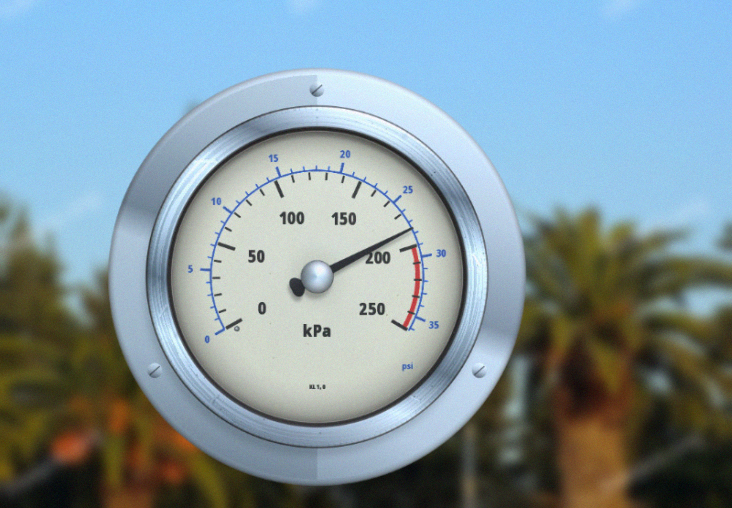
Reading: 190; kPa
